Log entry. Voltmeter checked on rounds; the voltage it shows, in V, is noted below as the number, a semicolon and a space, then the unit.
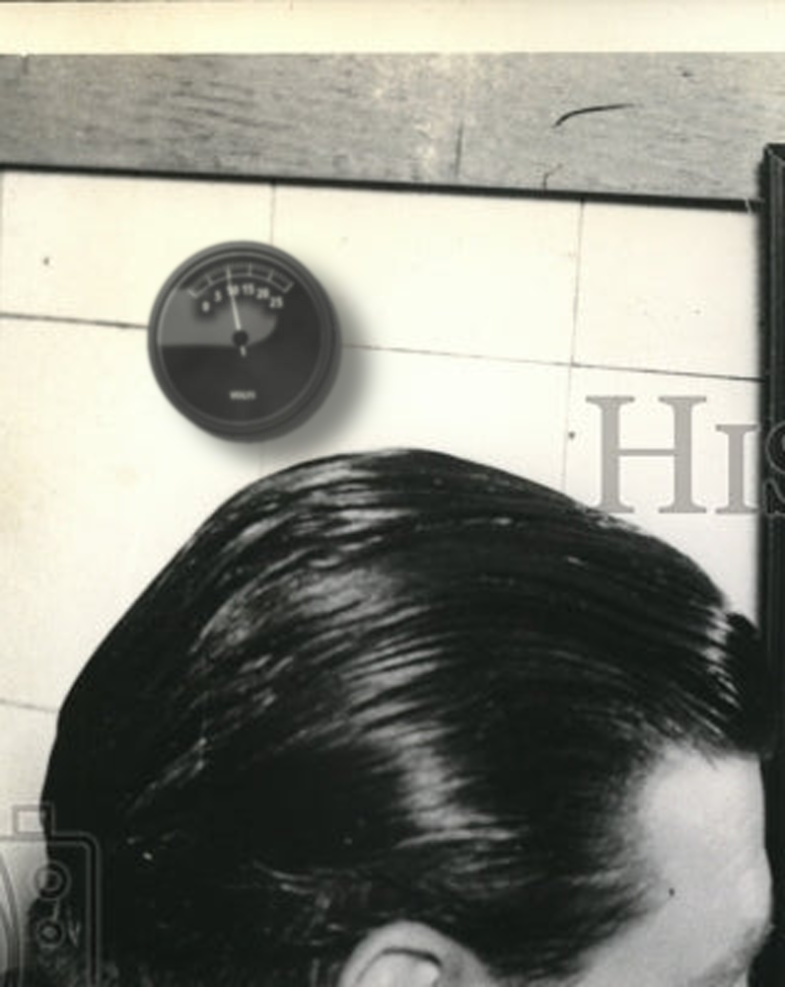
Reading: 10; V
